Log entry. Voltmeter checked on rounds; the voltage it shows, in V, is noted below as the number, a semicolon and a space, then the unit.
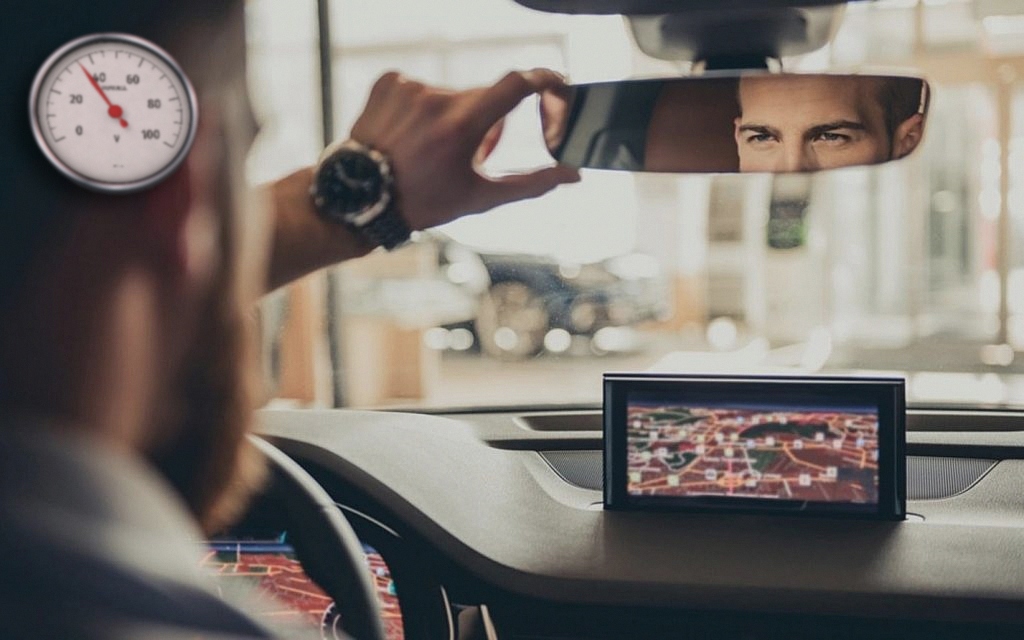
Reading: 35; V
